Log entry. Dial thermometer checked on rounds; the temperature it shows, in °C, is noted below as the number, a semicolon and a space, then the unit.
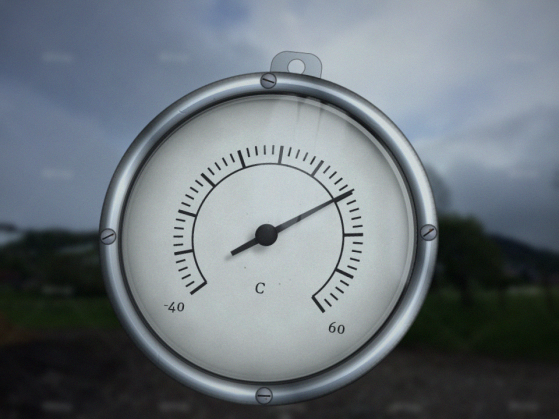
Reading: 30; °C
